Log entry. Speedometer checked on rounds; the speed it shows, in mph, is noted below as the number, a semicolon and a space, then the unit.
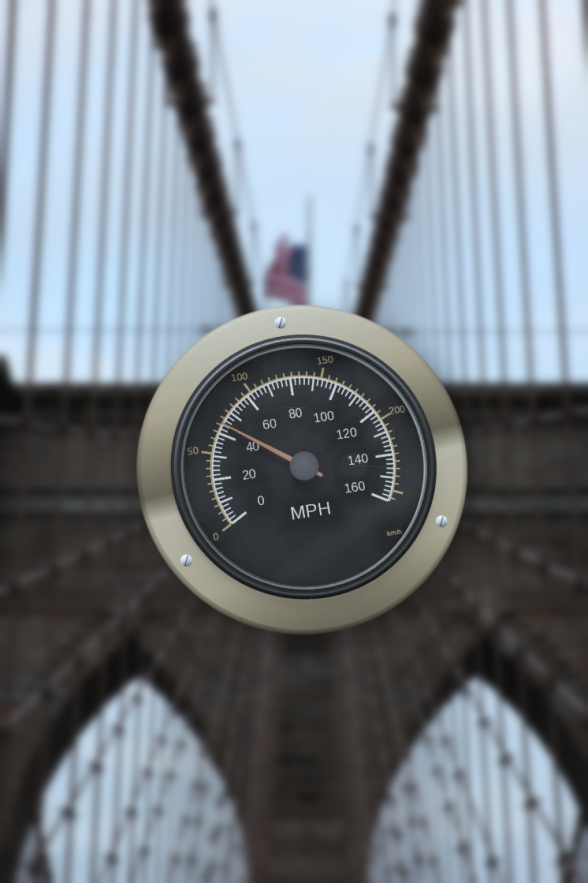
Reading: 44; mph
